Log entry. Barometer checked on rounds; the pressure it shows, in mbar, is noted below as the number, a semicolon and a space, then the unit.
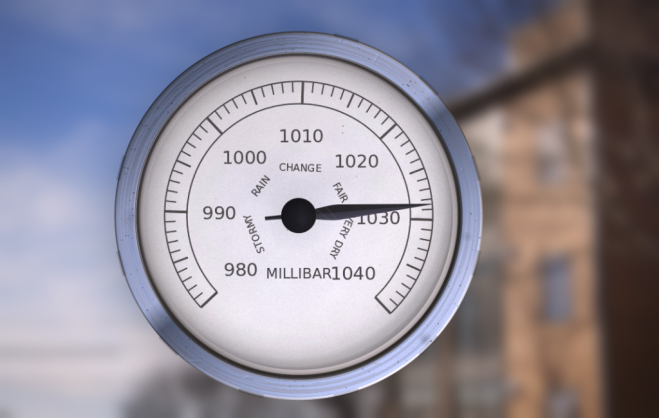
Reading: 1028.5; mbar
